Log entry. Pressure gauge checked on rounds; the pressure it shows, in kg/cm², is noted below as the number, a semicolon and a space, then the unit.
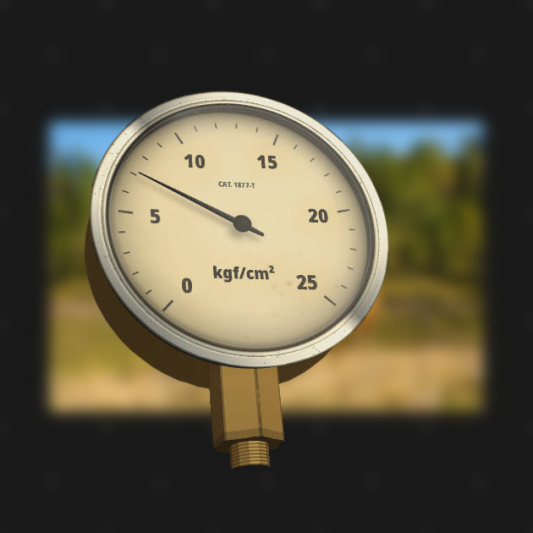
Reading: 7; kg/cm²
